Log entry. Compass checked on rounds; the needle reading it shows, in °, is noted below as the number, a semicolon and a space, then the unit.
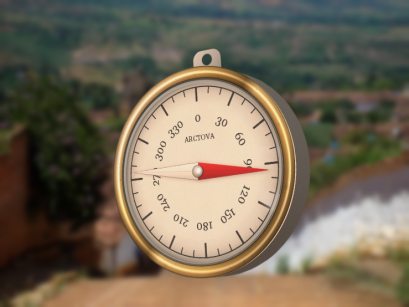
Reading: 95; °
